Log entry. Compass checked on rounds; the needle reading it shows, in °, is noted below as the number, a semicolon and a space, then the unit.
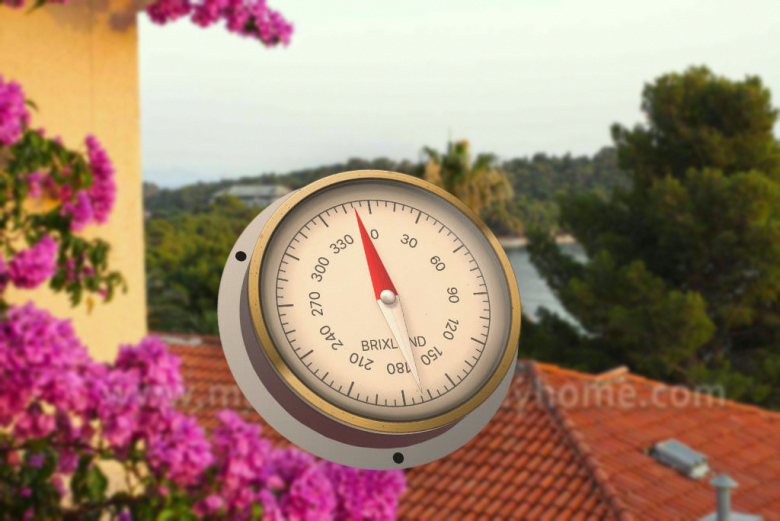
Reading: 350; °
